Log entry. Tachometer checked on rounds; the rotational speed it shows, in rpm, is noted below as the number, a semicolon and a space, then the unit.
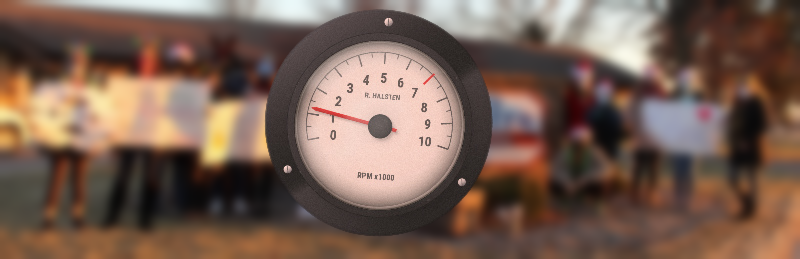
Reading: 1250; rpm
